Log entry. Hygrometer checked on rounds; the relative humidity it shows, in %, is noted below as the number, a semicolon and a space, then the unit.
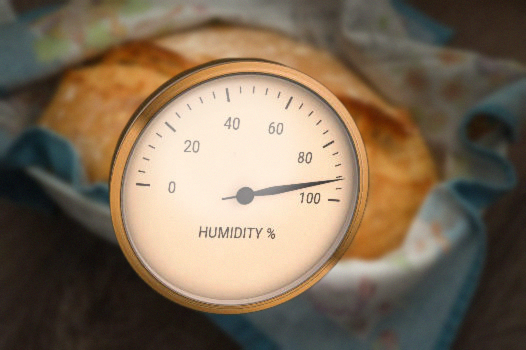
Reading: 92; %
